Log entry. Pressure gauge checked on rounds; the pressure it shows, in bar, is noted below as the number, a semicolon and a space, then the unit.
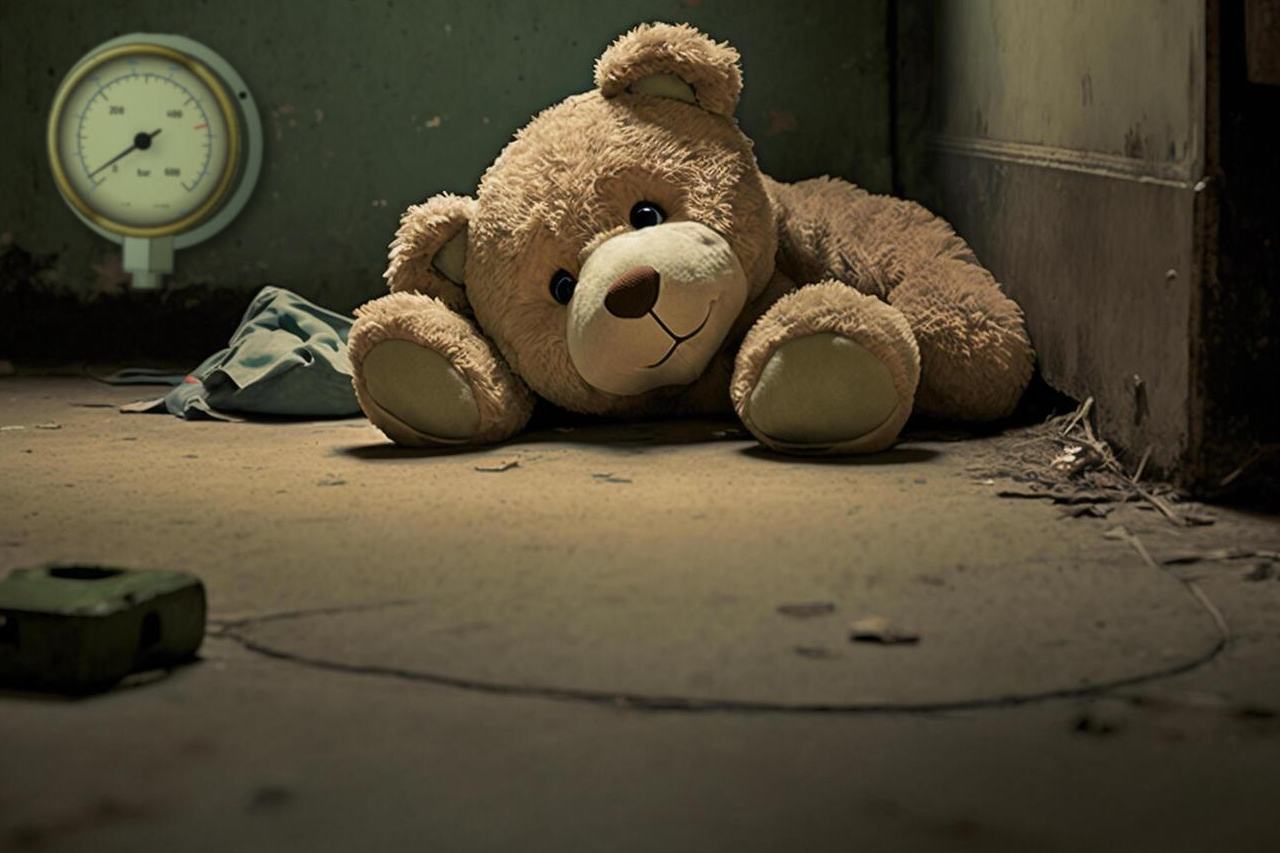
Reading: 20; bar
